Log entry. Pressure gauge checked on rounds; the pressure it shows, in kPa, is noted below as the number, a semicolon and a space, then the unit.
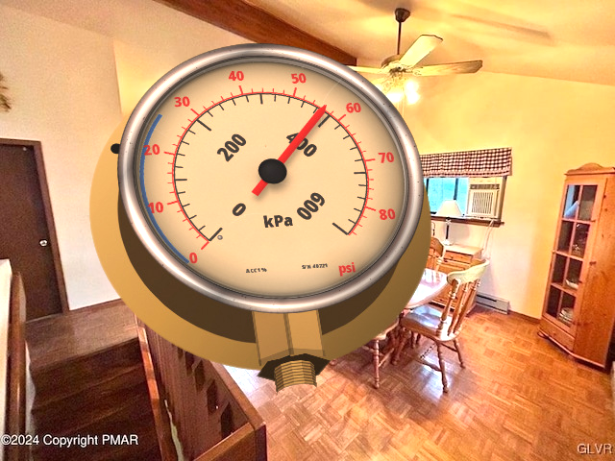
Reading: 390; kPa
